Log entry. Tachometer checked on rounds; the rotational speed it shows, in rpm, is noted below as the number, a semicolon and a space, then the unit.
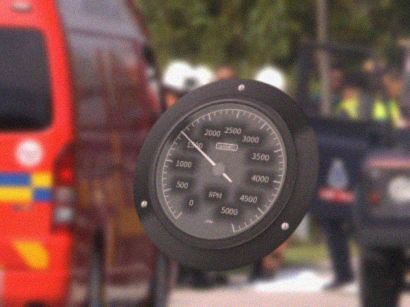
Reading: 1500; rpm
